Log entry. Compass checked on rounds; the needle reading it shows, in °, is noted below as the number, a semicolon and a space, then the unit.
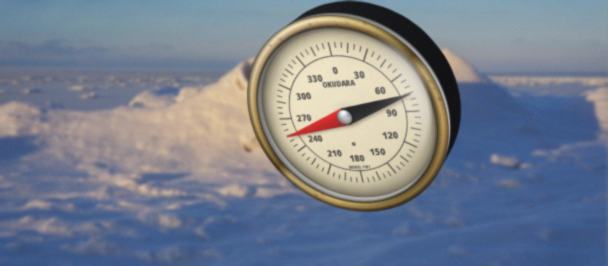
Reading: 255; °
